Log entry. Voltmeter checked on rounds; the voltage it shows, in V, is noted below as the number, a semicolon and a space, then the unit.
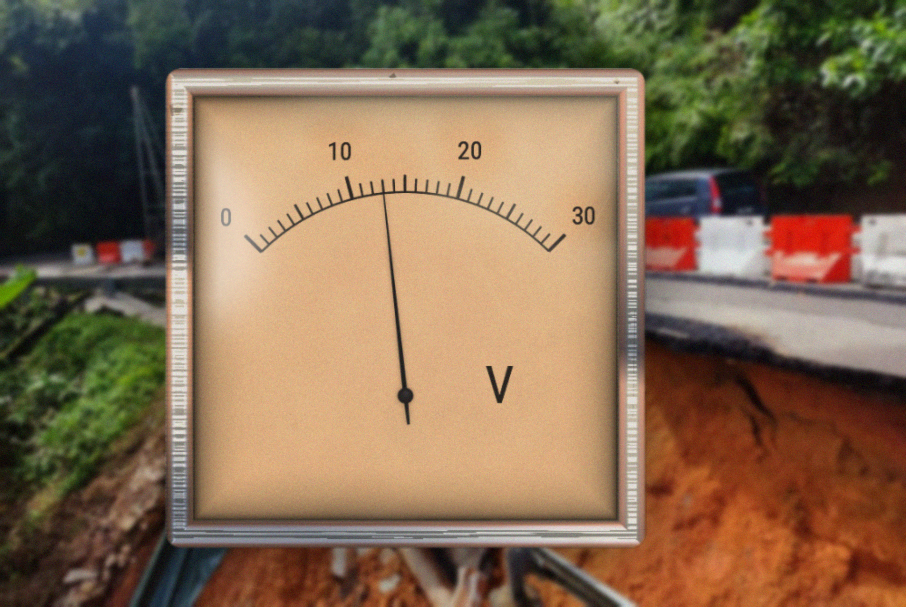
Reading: 13; V
